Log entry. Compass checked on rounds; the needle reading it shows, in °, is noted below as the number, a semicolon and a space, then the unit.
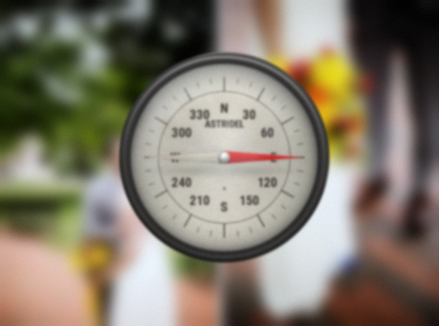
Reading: 90; °
